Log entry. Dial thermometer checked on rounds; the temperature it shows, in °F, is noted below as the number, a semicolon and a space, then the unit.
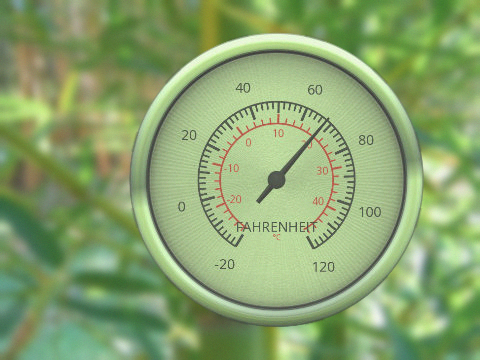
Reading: 68; °F
